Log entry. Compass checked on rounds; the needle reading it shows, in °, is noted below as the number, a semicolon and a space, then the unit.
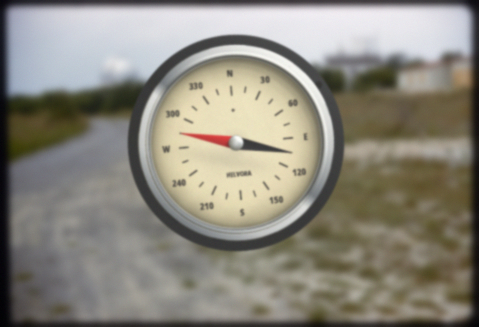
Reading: 285; °
